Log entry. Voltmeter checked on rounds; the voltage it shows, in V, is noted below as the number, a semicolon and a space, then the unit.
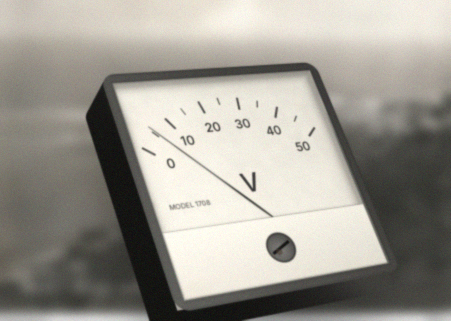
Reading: 5; V
